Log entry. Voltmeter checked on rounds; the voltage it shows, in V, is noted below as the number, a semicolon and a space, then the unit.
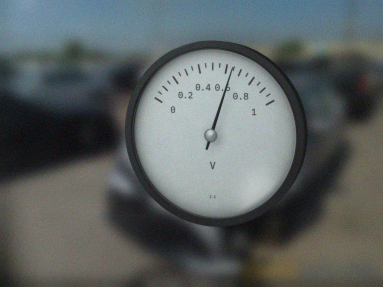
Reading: 0.65; V
